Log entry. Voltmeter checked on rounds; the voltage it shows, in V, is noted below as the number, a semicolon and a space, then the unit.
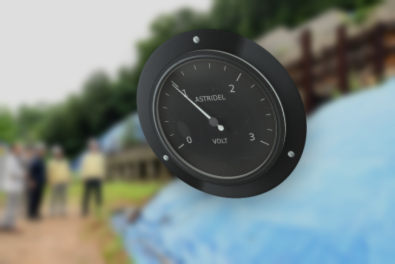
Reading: 1; V
